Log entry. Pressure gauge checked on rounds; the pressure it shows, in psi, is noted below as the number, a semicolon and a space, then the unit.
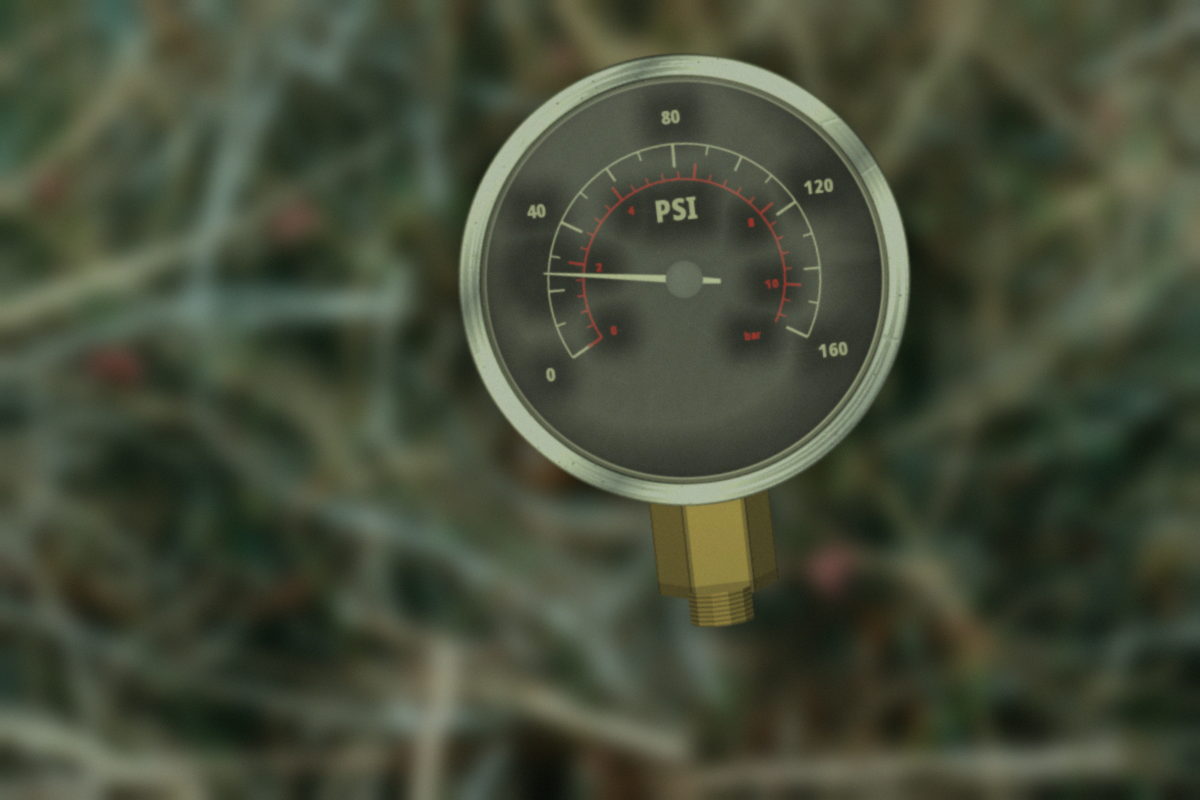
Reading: 25; psi
